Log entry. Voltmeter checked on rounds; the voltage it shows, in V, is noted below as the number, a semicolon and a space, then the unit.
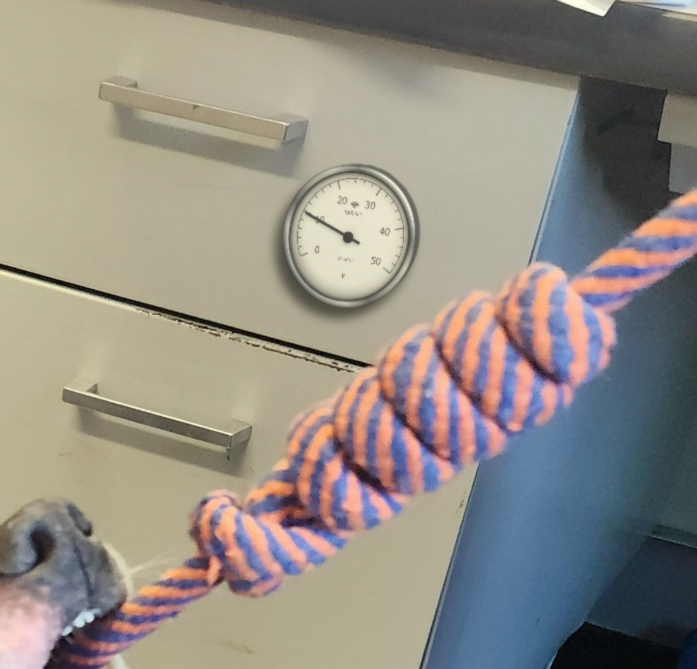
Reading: 10; V
